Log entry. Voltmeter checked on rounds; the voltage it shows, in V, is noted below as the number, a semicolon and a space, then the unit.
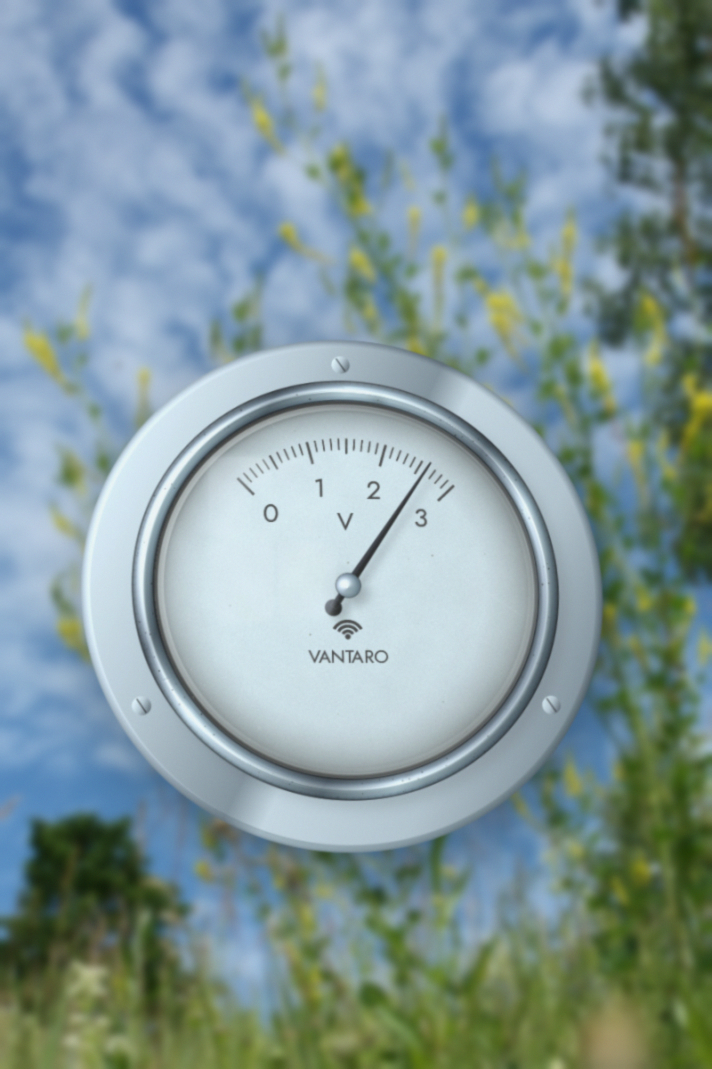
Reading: 2.6; V
